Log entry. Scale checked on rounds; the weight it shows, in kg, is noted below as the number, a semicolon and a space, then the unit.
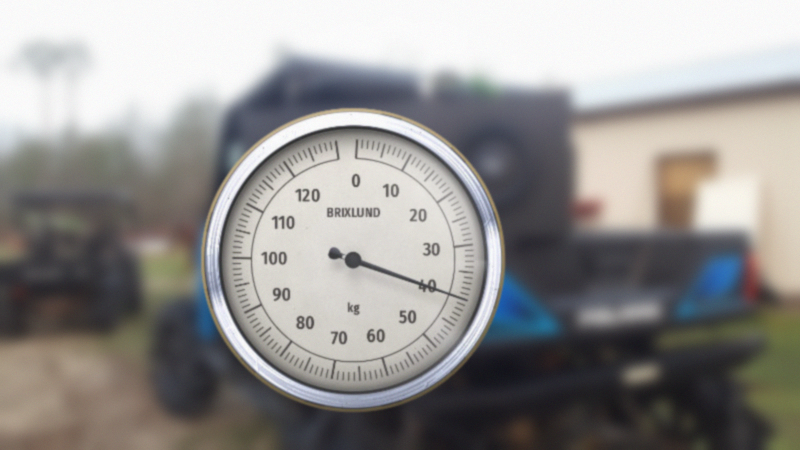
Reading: 40; kg
